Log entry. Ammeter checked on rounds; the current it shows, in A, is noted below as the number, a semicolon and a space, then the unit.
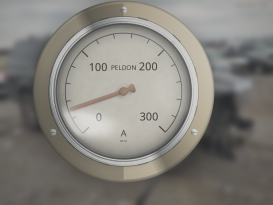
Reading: 30; A
